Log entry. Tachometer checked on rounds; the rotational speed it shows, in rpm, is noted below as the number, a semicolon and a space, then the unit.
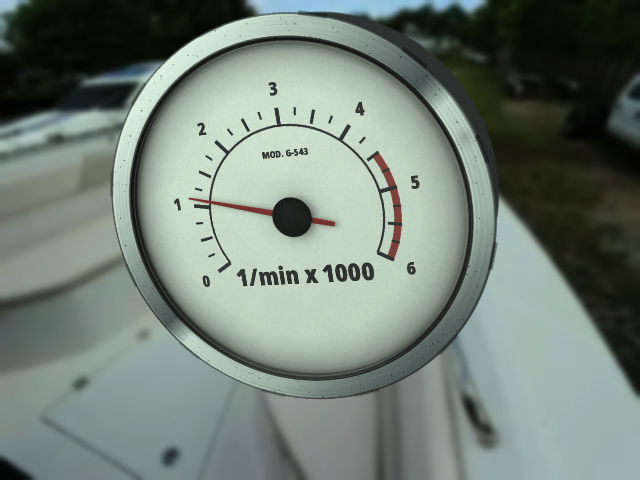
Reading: 1125; rpm
